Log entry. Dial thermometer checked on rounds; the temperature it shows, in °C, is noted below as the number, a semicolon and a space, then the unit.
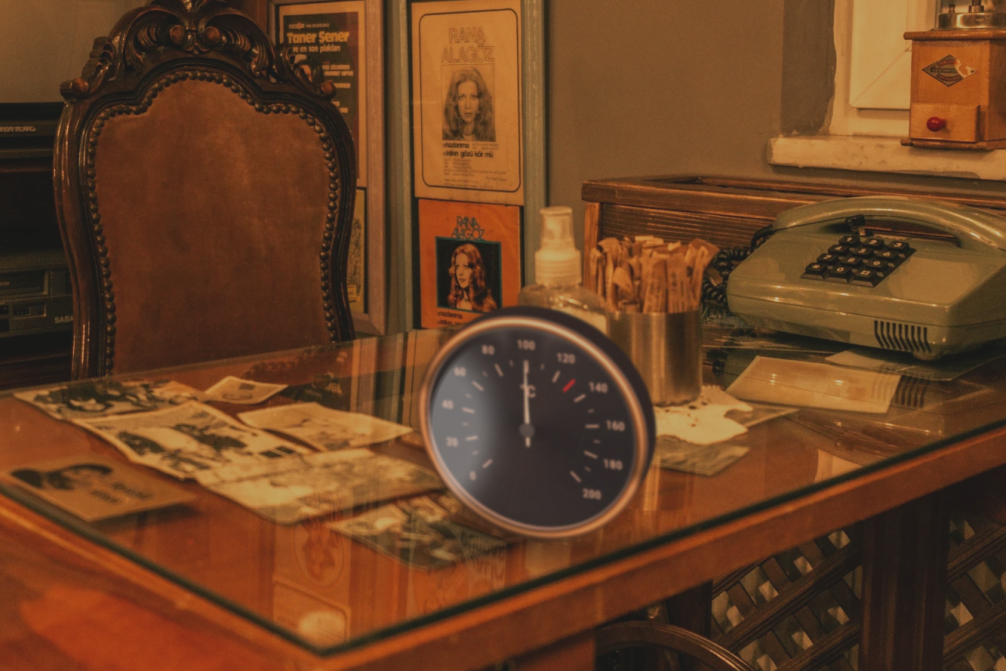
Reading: 100; °C
